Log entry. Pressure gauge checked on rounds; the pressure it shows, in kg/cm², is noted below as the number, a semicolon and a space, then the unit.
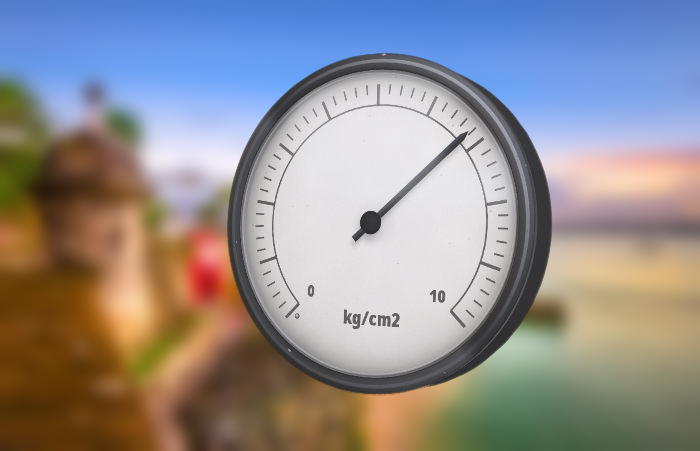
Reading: 6.8; kg/cm²
